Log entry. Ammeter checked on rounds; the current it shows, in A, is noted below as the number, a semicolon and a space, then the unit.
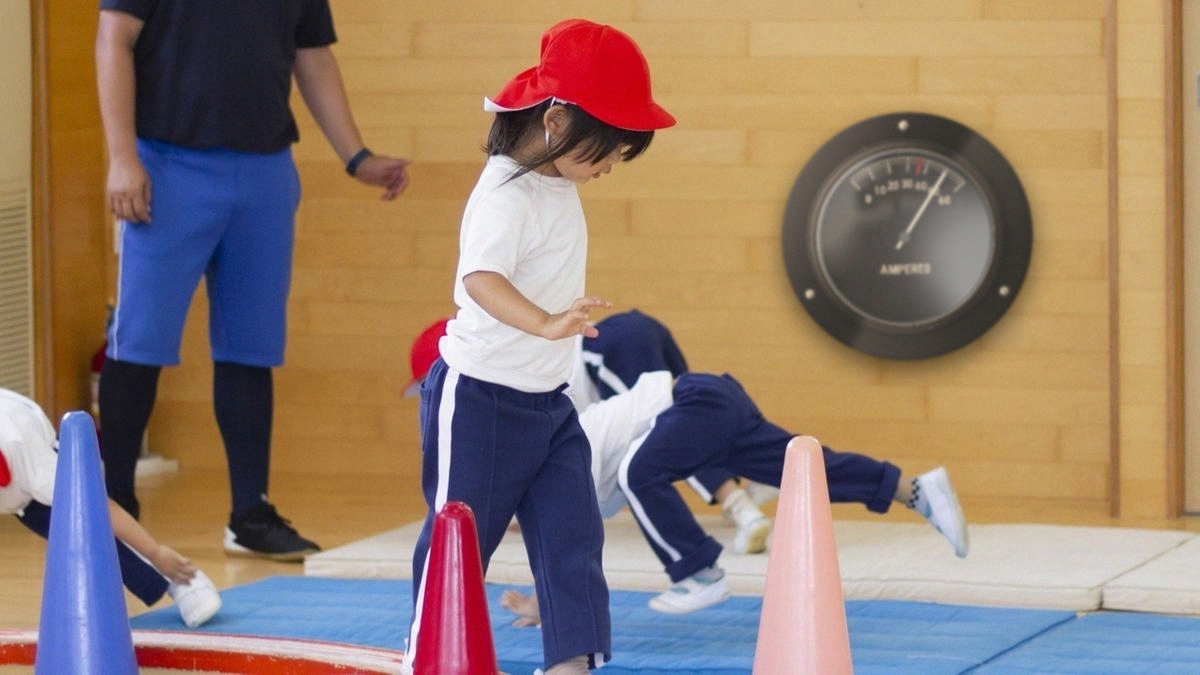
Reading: 50; A
